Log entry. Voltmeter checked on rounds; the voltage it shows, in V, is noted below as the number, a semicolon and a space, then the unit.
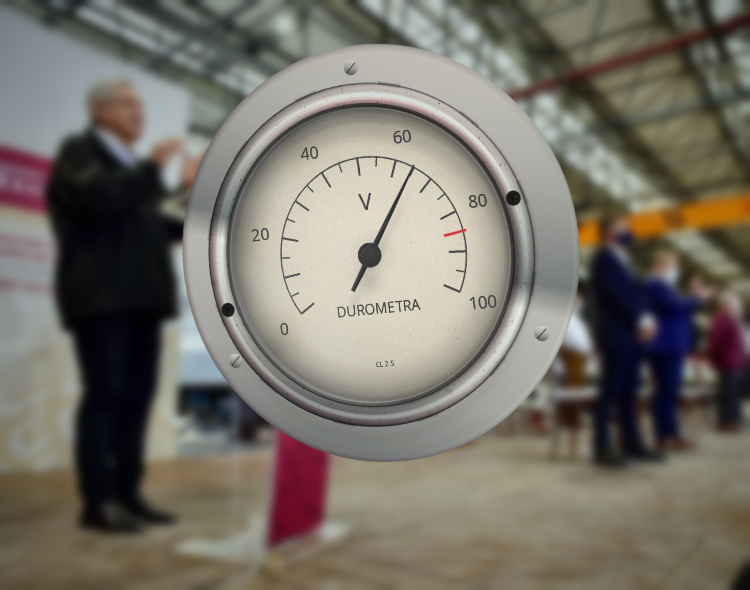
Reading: 65; V
